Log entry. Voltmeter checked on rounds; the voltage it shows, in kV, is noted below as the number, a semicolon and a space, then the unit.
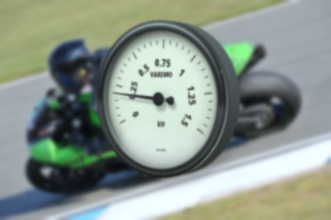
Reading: 0.2; kV
